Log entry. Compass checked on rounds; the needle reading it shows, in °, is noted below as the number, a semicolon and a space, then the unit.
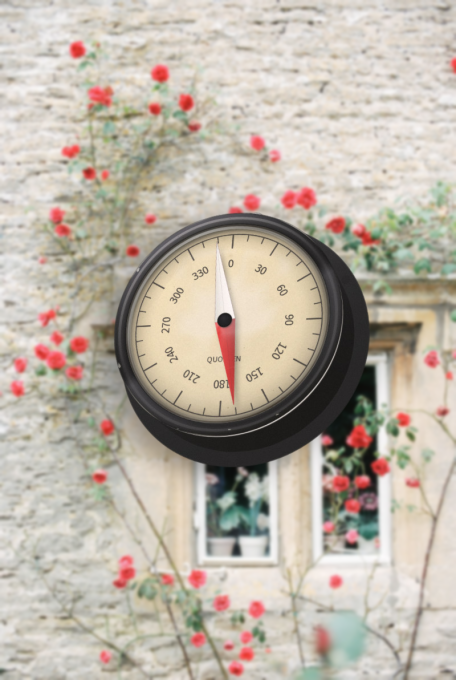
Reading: 170; °
